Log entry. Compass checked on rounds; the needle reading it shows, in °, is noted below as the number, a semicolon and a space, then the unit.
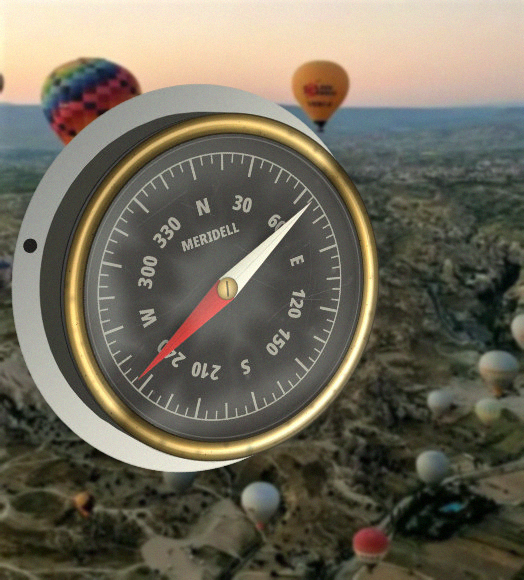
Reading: 245; °
